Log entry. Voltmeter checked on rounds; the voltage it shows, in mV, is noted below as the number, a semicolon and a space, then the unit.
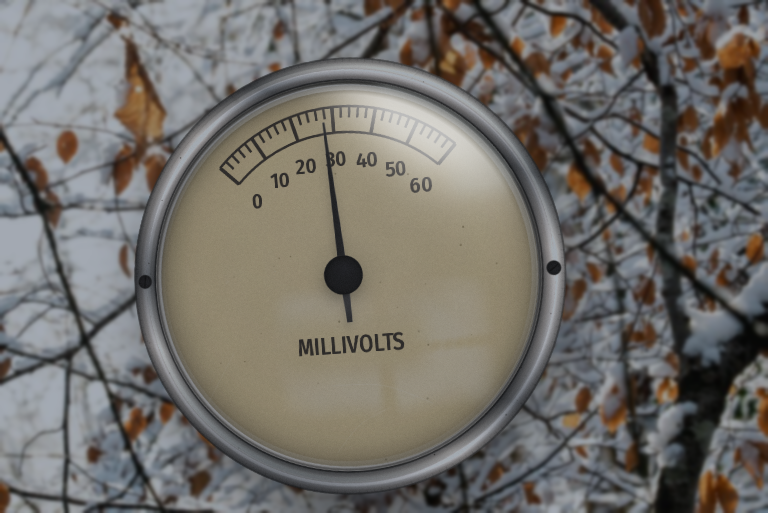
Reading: 28; mV
